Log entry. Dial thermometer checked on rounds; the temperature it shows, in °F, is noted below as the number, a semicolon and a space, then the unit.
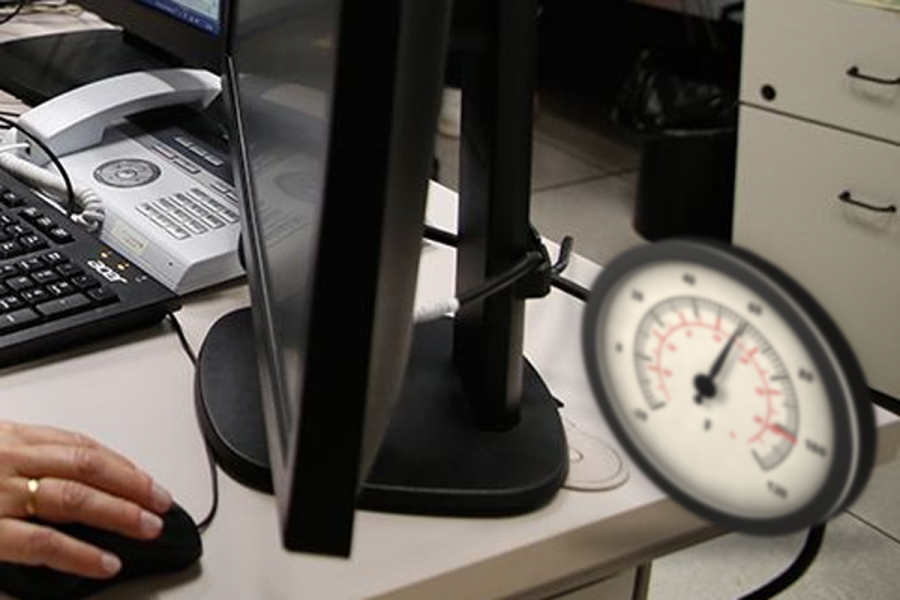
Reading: 60; °F
